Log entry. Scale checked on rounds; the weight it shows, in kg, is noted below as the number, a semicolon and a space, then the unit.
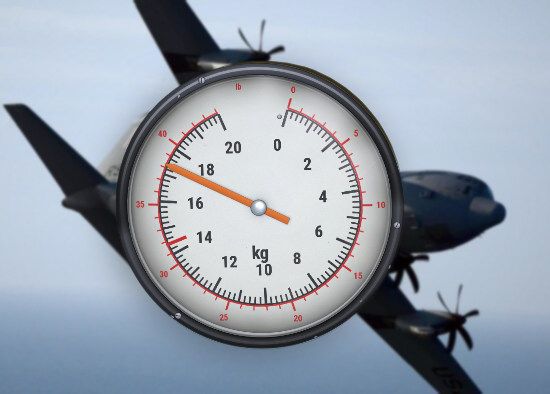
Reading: 17.4; kg
